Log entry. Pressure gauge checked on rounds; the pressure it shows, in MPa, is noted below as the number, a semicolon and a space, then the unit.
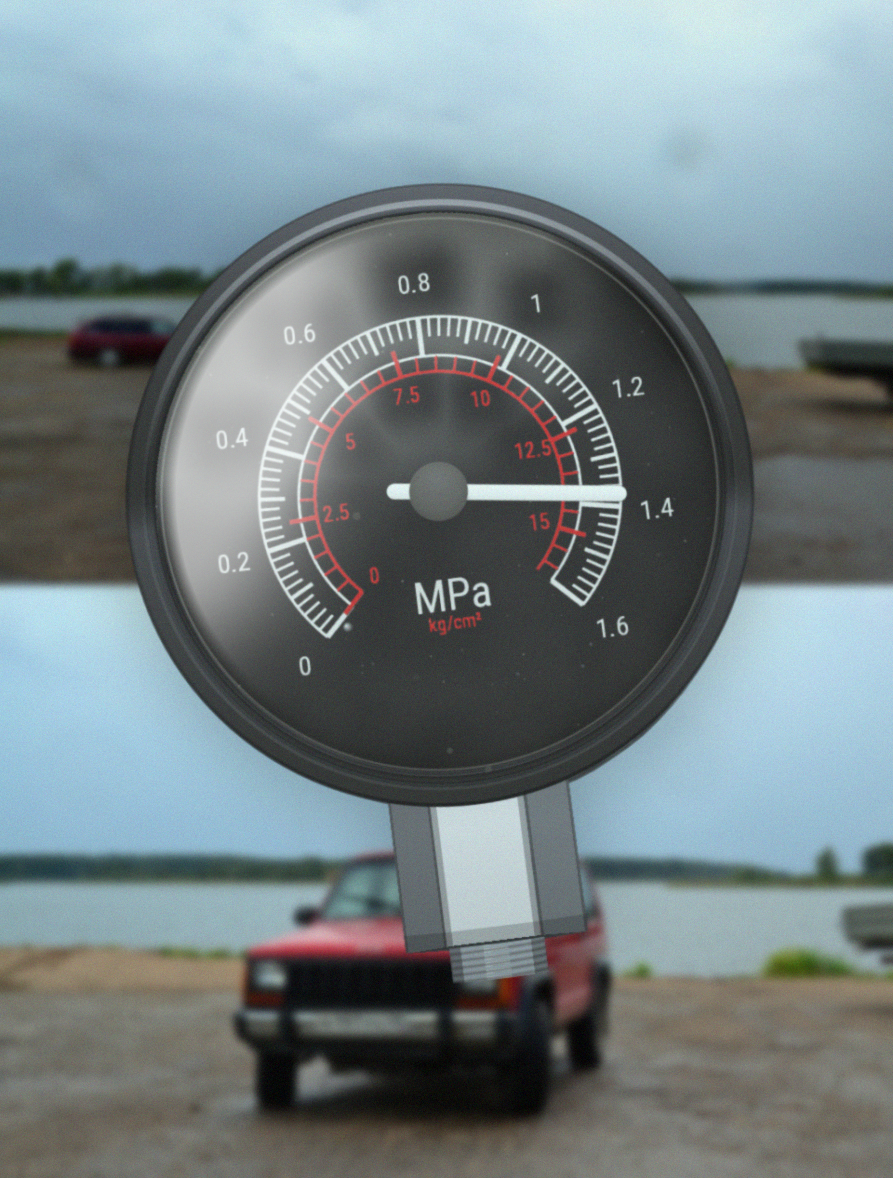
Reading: 1.38; MPa
